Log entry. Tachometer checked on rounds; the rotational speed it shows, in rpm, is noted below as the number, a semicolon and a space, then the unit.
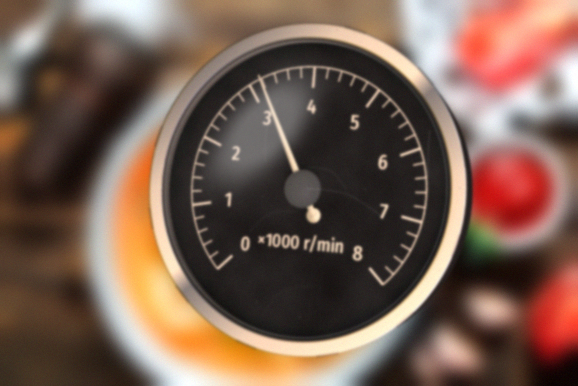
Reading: 3200; rpm
